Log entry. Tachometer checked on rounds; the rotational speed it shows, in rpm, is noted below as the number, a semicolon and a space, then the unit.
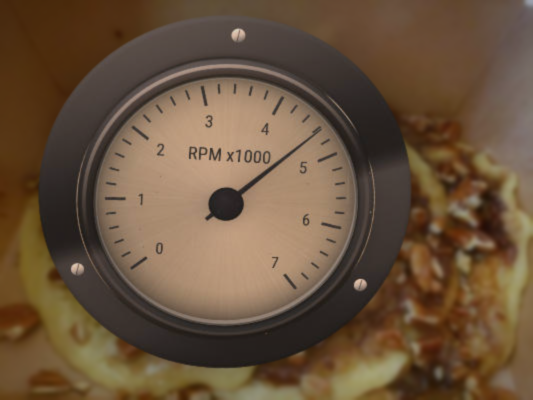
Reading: 4600; rpm
